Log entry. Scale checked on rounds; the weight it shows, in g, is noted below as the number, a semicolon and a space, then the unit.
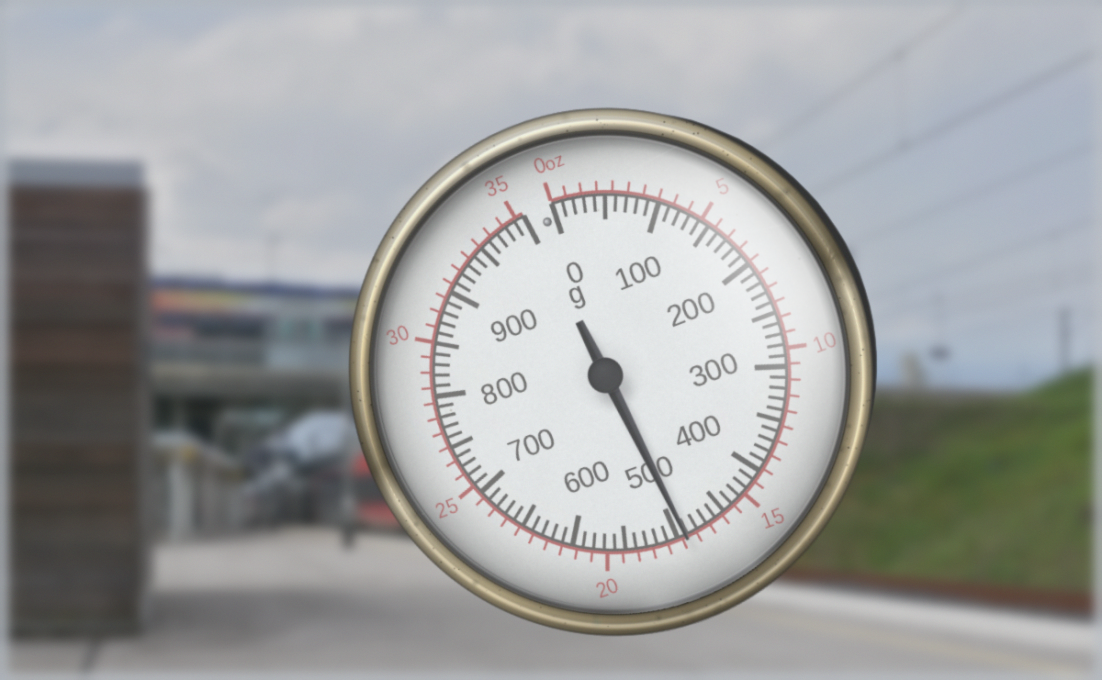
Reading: 490; g
